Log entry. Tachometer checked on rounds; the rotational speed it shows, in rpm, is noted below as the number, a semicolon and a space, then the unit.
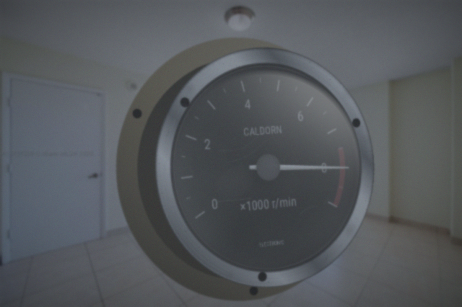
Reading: 8000; rpm
